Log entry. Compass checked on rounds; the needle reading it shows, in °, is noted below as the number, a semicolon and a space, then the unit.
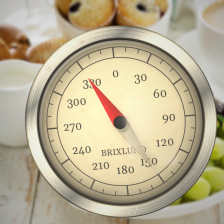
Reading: 330; °
